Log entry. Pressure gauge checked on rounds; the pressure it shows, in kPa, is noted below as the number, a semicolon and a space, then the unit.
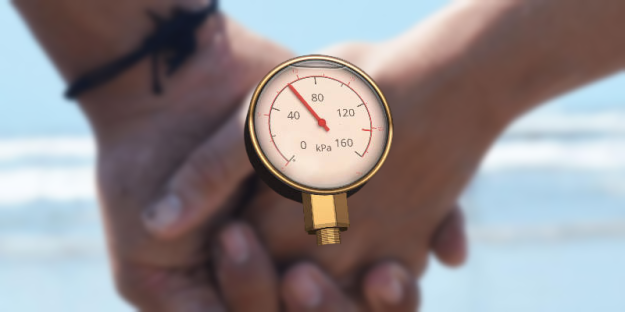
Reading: 60; kPa
